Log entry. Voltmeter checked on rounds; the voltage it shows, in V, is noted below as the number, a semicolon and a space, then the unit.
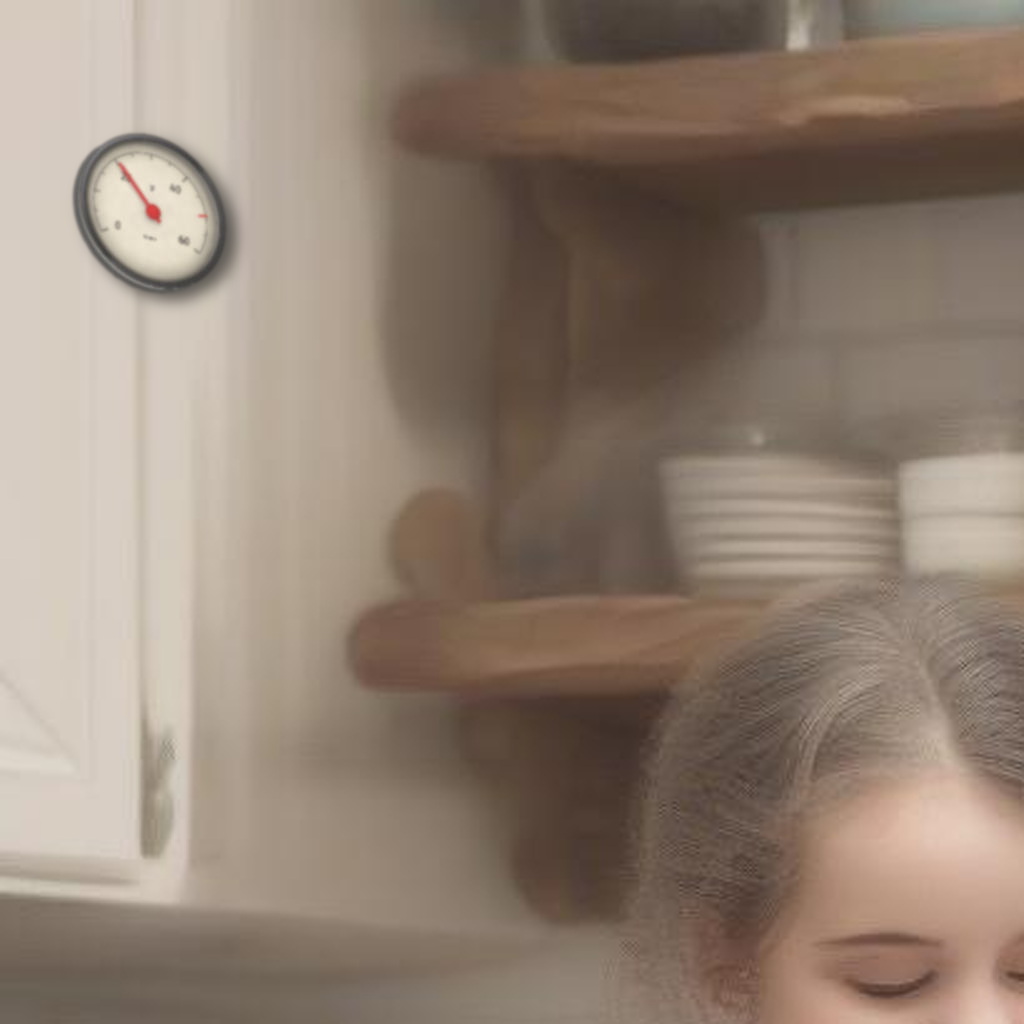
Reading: 20; V
